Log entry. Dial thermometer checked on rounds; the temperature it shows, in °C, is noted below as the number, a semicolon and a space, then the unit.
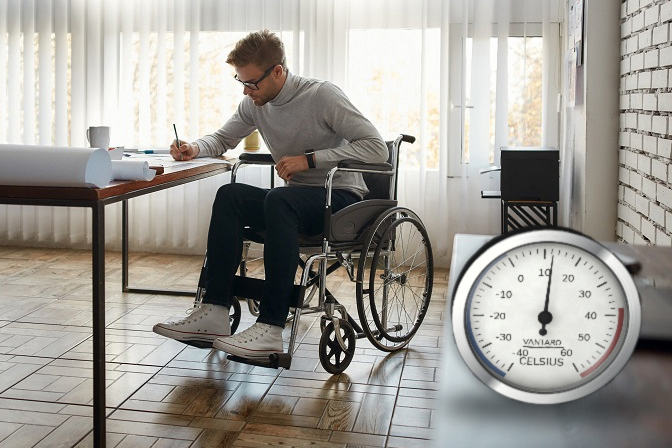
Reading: 12; °C
